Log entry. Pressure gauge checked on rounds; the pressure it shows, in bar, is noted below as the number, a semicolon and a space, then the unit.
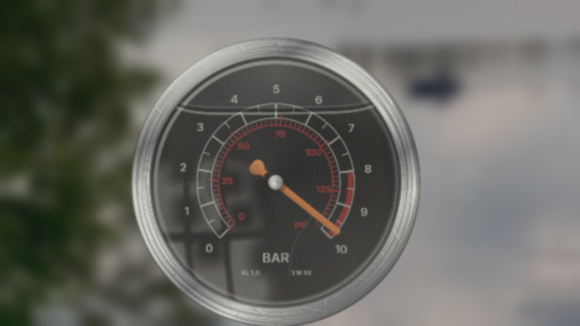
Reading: 9.75; bar
